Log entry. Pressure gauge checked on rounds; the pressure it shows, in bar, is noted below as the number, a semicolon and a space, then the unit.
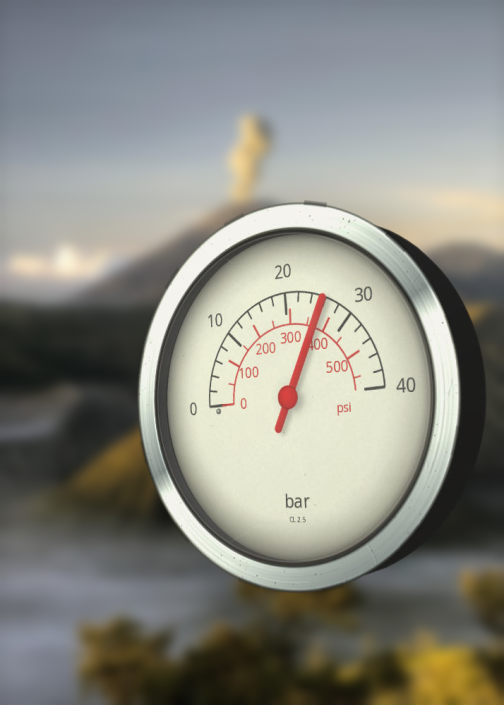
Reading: 26; bar
